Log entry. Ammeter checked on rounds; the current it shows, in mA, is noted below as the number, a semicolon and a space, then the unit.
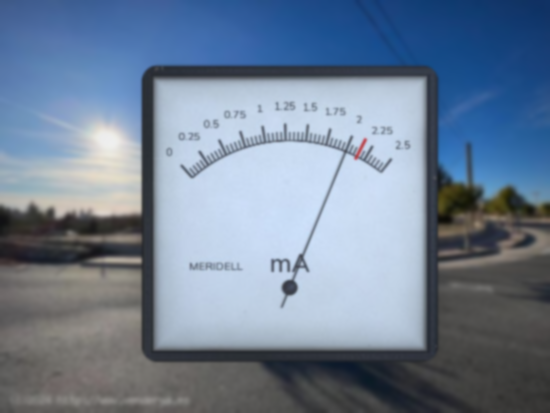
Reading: 2; mA
